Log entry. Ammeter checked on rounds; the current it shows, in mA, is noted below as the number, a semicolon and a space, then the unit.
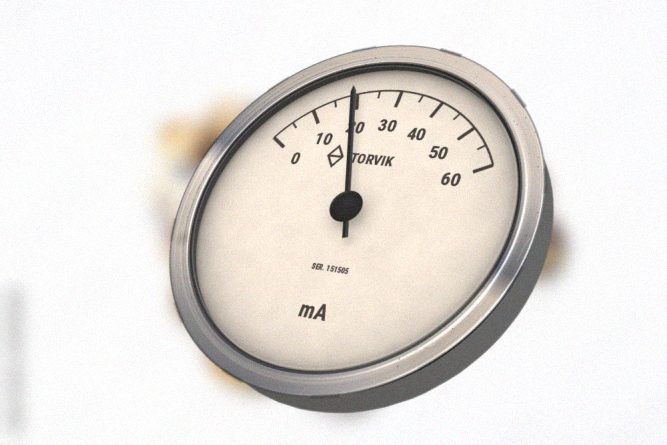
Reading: 20; mA
